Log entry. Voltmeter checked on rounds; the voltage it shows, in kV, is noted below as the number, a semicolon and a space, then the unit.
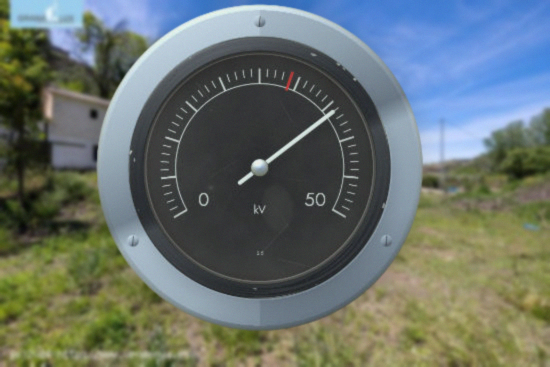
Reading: 36; kV
